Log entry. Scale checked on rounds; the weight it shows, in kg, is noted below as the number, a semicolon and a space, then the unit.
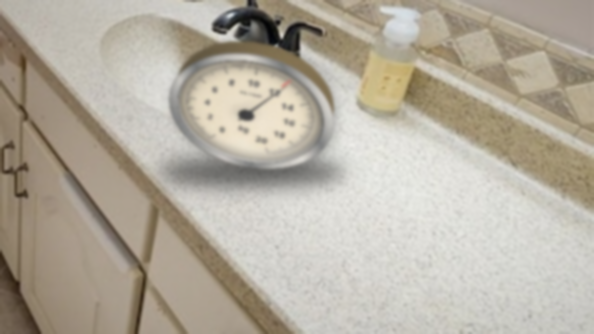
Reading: 12; kg
